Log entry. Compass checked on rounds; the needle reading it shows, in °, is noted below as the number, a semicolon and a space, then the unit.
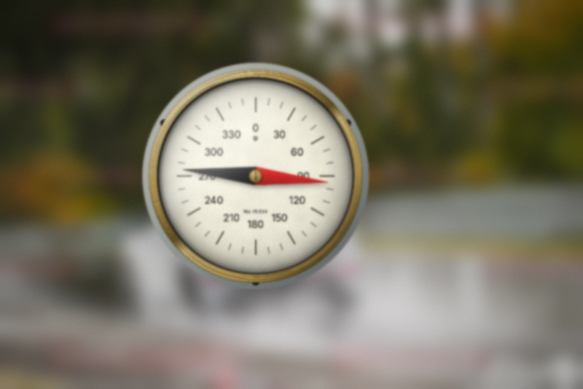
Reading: 95; °
